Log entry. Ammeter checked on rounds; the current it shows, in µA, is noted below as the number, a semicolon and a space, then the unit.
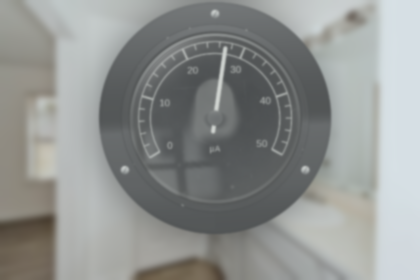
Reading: 27; µA
